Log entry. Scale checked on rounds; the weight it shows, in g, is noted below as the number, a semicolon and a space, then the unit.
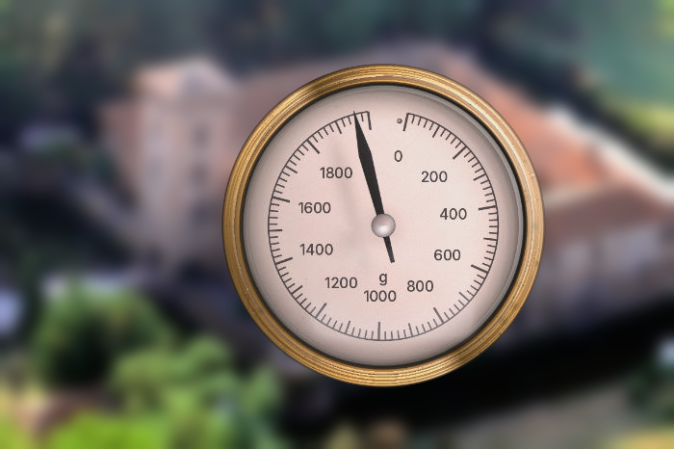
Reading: 1960; g
